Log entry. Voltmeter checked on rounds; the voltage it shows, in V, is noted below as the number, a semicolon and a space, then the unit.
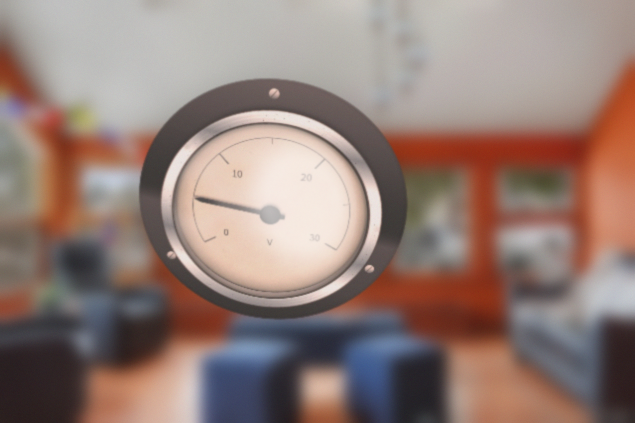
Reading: 5; V
